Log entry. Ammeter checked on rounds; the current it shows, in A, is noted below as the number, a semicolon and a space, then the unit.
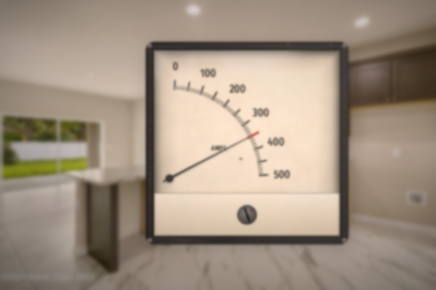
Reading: 350; A
